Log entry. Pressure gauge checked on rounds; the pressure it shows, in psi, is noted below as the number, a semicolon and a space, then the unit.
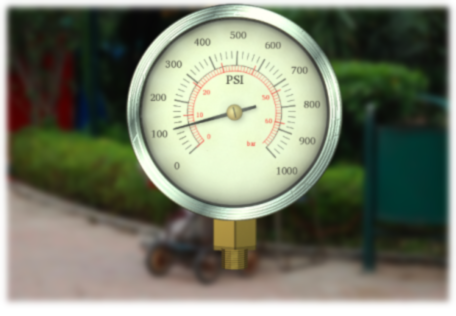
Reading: 100; psi
